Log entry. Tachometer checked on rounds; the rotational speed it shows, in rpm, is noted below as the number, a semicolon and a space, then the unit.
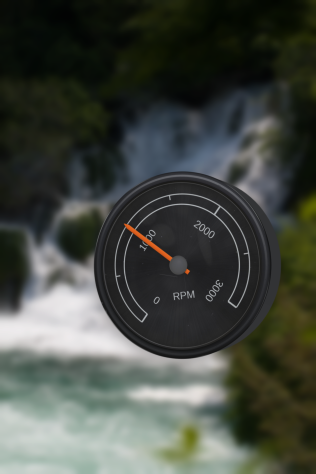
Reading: 1000; rpm
